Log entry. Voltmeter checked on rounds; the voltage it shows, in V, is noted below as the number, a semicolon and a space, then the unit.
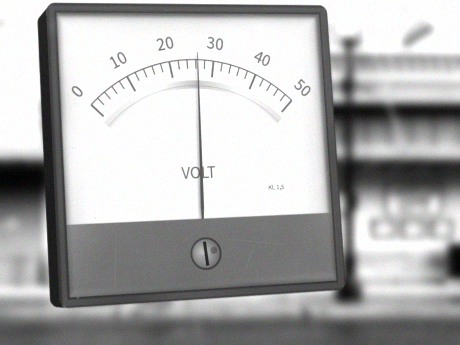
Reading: 26; V
